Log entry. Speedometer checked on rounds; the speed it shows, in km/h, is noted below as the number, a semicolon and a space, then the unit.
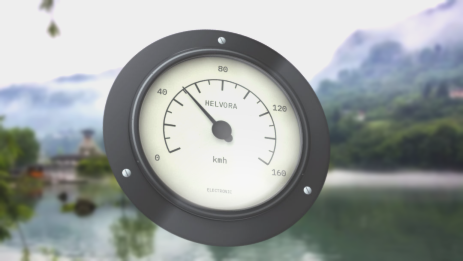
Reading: 50; km/h
